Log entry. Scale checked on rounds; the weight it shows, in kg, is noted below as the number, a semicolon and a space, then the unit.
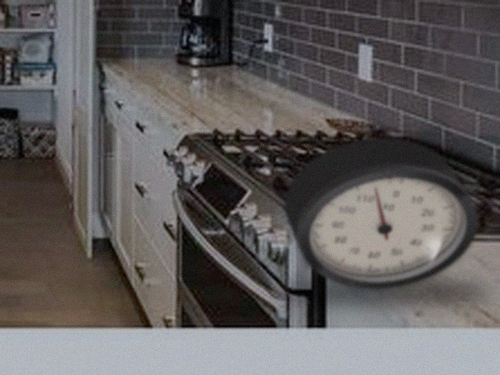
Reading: 115; kg
